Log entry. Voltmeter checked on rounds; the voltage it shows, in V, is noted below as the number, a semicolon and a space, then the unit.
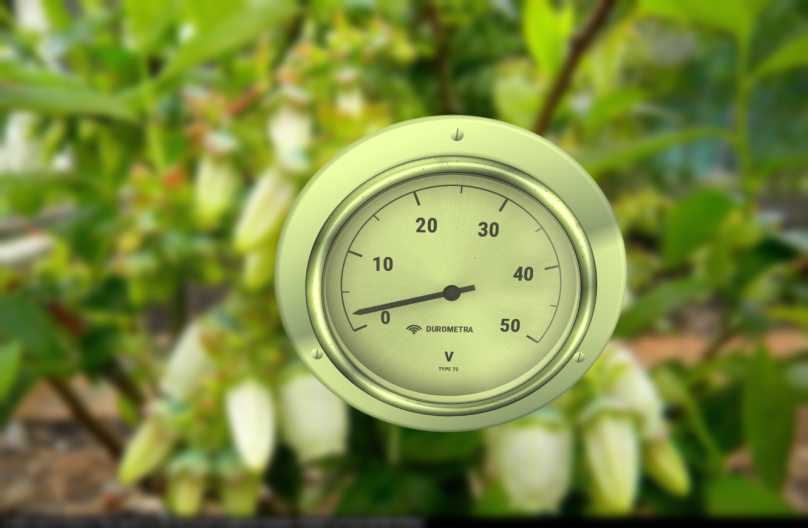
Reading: 2.5; V
